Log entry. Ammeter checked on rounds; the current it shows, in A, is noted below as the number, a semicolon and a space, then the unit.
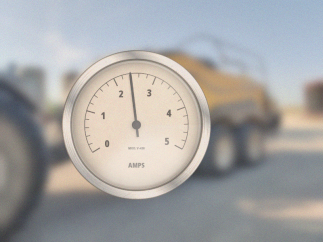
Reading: 2.4; A
